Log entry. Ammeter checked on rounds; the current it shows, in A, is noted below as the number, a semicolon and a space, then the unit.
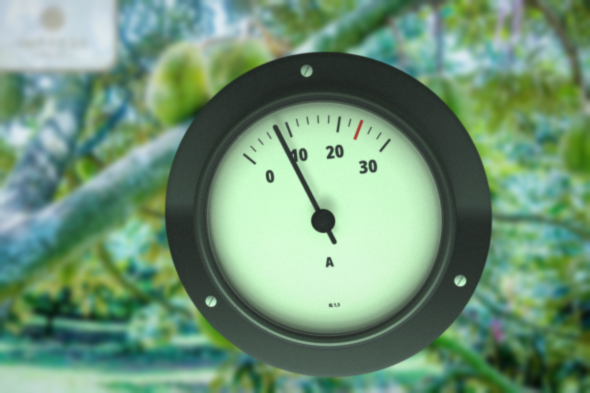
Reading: 8; A
